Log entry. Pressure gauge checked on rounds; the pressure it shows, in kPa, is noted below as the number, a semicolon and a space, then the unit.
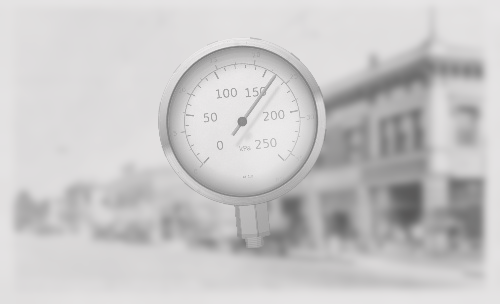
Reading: 160; kPa
